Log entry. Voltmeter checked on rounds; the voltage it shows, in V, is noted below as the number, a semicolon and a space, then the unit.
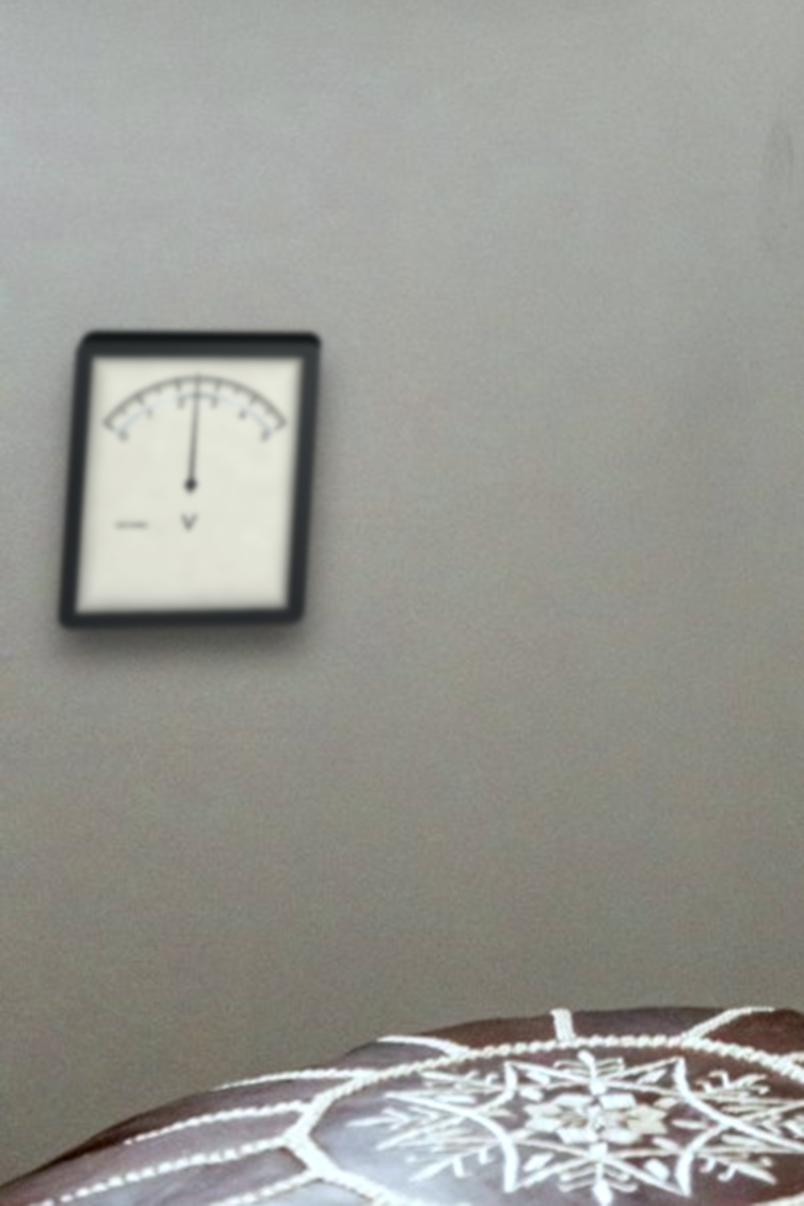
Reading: 2.5; V
